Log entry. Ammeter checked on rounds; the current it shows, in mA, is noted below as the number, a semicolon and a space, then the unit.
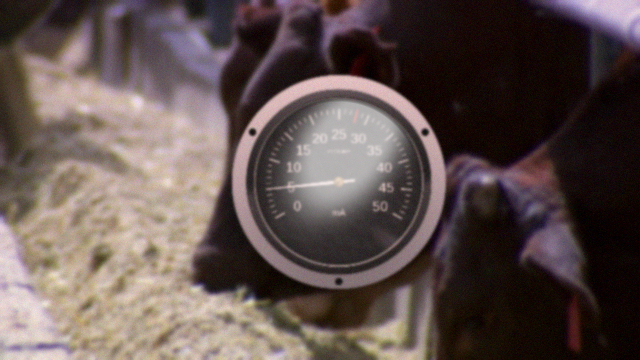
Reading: 5; mA
